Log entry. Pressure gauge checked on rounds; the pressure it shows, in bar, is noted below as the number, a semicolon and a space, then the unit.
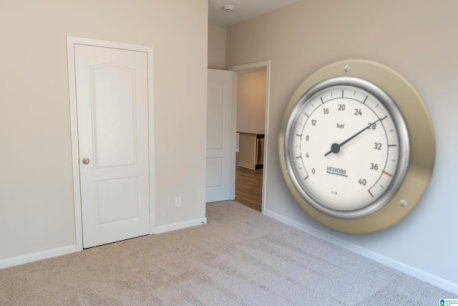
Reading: 28; bar
